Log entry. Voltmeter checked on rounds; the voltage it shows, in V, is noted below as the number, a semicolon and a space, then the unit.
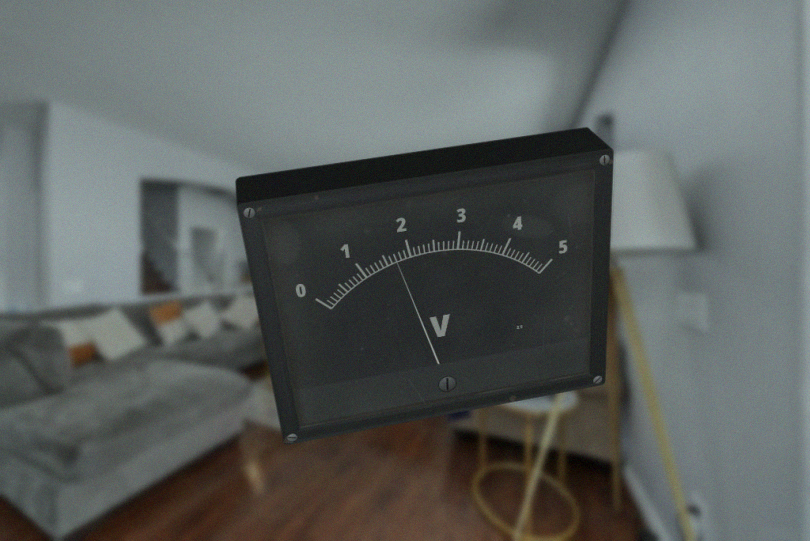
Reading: 1.7; V
